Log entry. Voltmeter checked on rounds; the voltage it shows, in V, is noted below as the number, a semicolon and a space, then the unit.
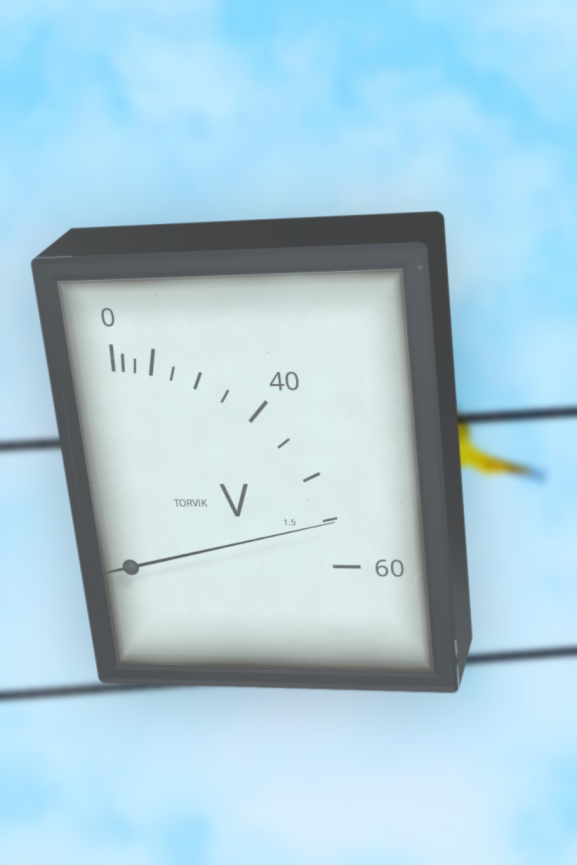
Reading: 55; V
